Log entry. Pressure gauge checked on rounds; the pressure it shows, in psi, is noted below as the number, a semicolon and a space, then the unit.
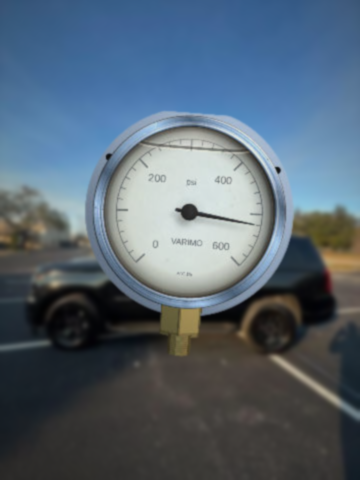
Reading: 520; psi
